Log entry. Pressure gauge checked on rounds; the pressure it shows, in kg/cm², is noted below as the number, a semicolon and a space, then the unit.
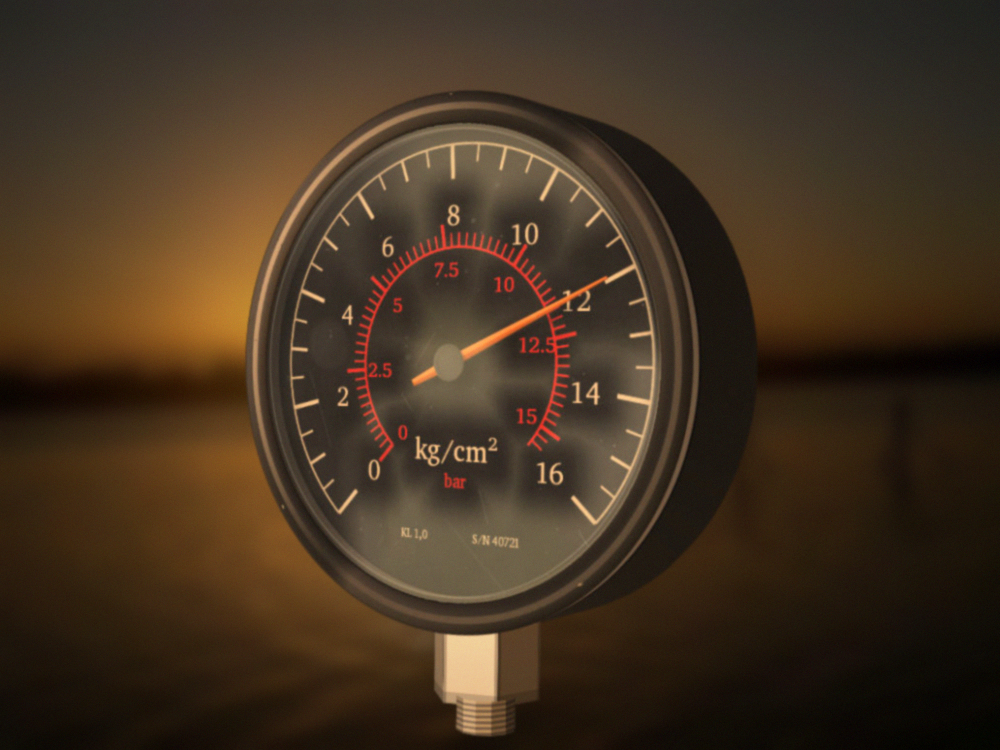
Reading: 12; kg/cm²
